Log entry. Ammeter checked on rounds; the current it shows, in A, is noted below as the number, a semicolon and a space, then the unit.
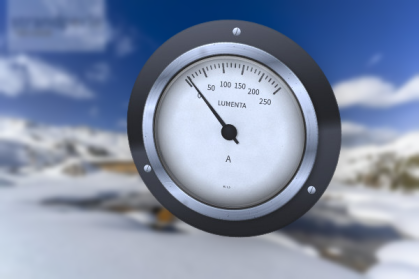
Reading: 10; A
